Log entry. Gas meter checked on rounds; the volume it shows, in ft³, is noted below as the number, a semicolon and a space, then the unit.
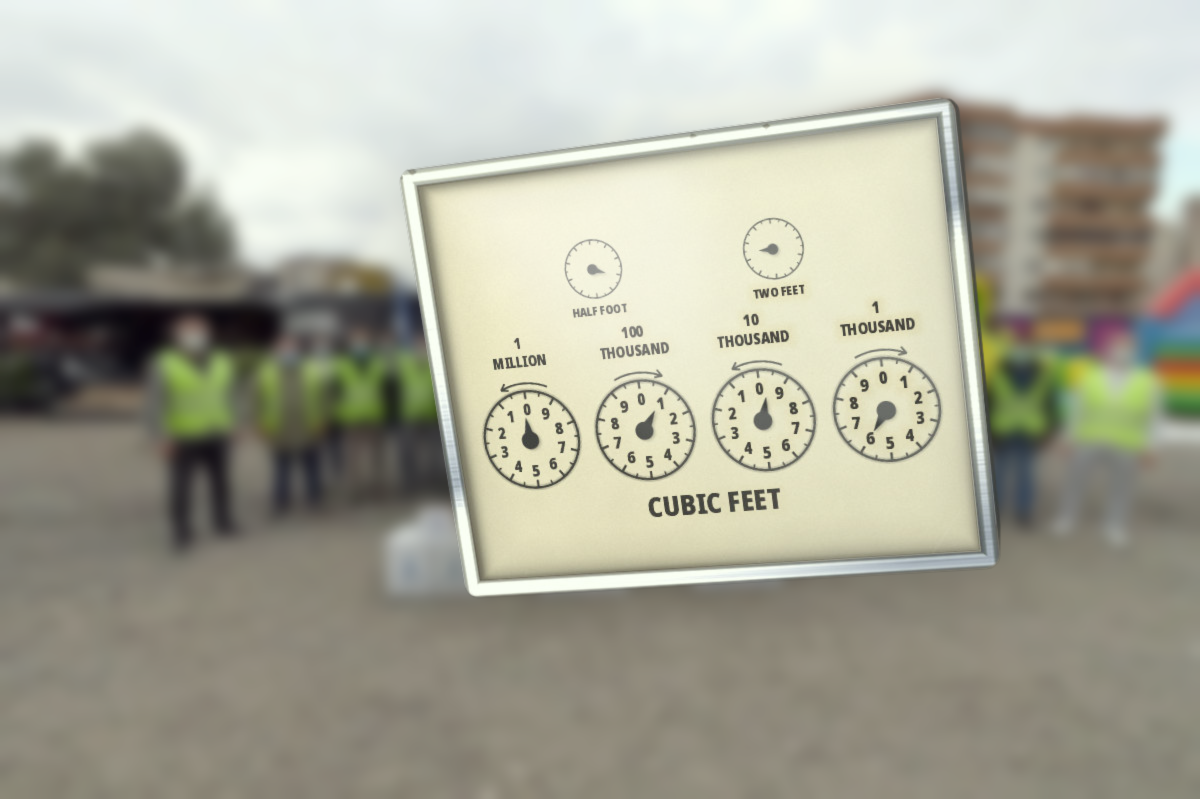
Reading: 9600; ft³
